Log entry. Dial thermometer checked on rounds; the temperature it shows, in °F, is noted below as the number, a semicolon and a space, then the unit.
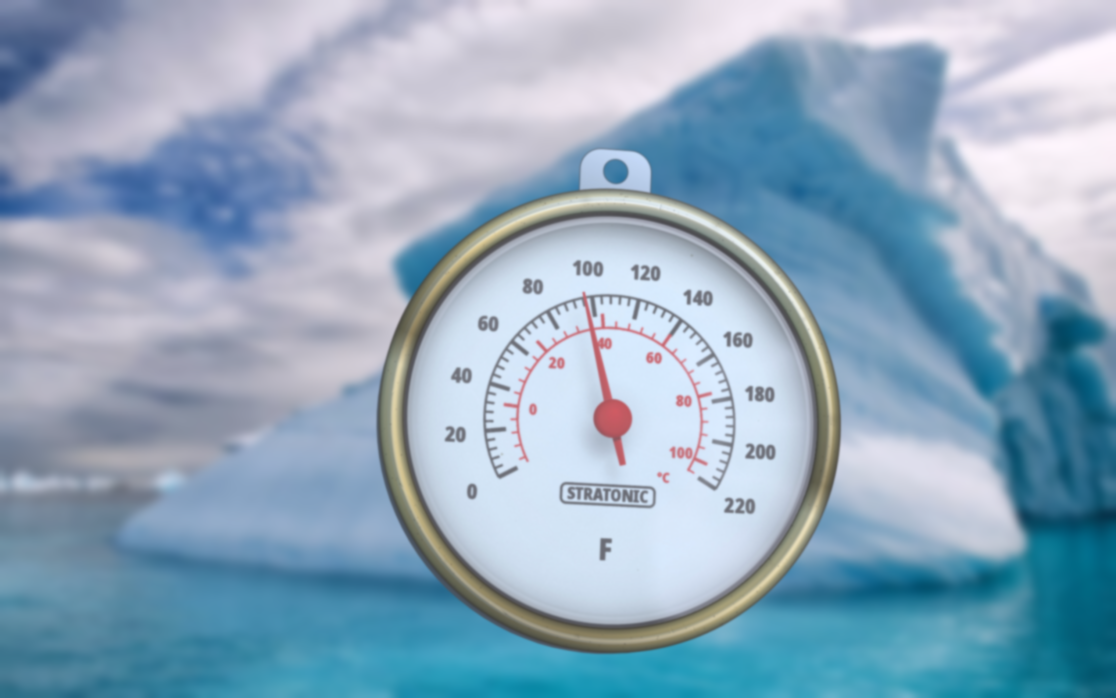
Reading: 96; °F
